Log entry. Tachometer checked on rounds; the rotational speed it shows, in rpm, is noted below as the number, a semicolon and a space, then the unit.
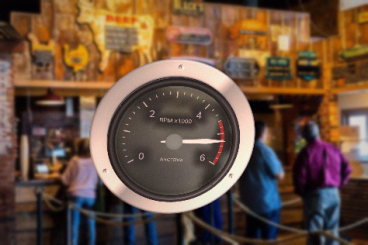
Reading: 5200; rpm
